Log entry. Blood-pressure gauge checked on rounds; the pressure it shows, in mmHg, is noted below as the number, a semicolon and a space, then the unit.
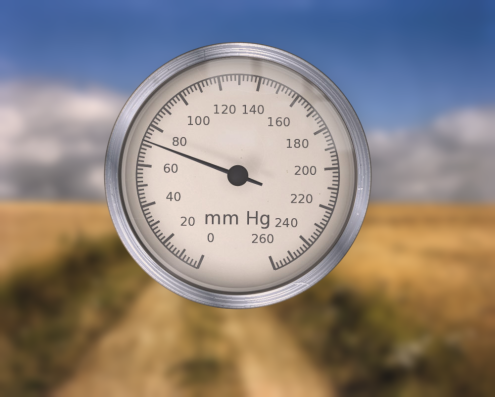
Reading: 72; mmHg
